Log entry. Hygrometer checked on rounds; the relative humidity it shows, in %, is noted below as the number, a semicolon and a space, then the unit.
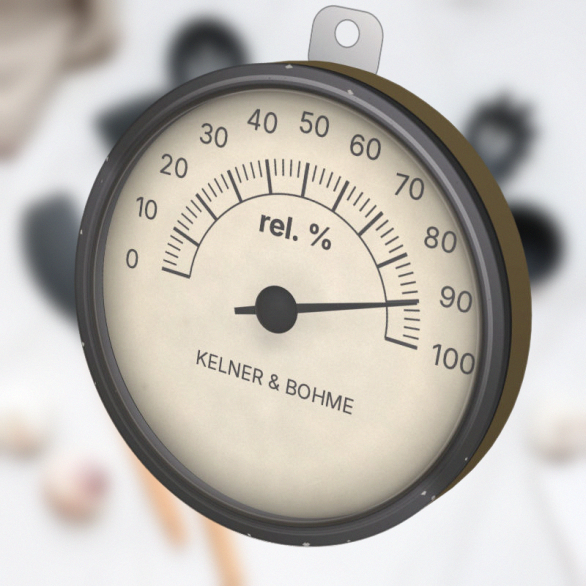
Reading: 90; %
